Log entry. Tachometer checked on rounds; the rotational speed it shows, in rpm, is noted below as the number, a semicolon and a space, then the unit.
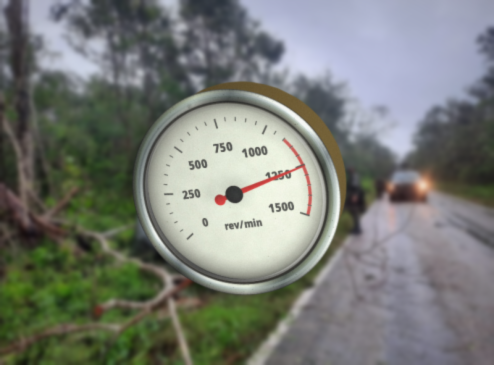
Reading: 1250; rpm
